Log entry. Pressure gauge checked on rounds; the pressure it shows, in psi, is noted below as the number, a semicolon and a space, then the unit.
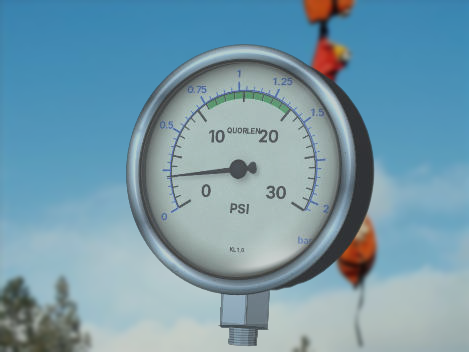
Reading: 3; psi
